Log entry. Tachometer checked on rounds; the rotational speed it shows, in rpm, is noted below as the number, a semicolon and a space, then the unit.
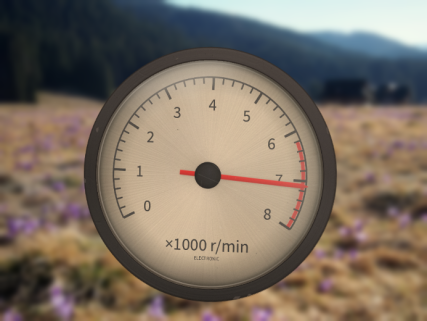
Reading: 7100; rpm
